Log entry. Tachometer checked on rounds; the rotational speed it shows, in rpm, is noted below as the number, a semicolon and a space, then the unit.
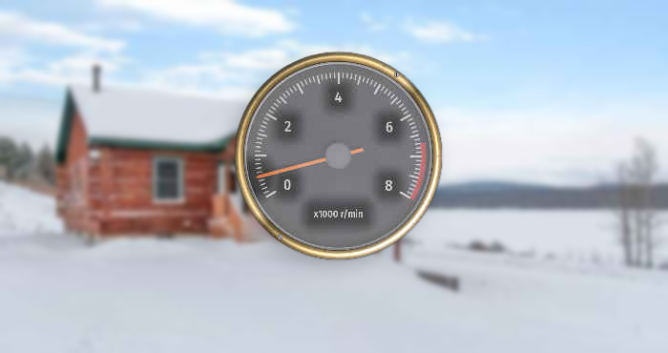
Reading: 500; rpm
